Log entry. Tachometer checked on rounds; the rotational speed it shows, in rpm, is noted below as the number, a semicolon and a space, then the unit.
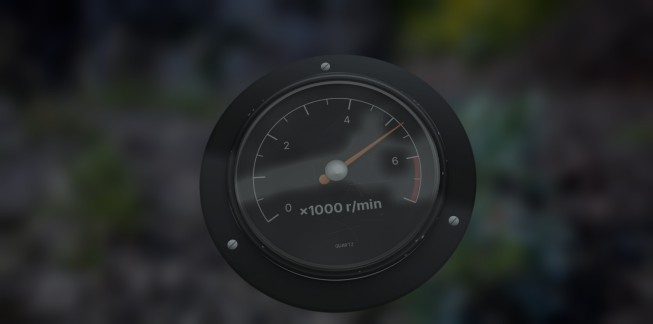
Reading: 5250; rpm
